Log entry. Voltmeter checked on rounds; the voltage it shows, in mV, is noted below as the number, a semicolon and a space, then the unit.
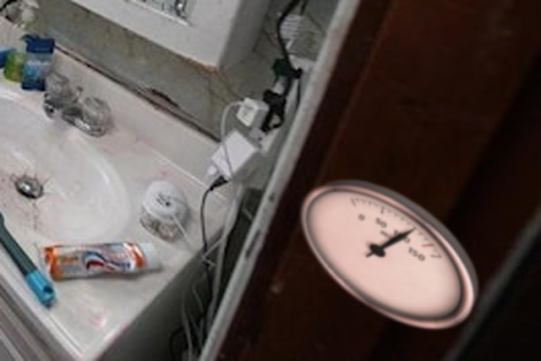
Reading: 100; mV
